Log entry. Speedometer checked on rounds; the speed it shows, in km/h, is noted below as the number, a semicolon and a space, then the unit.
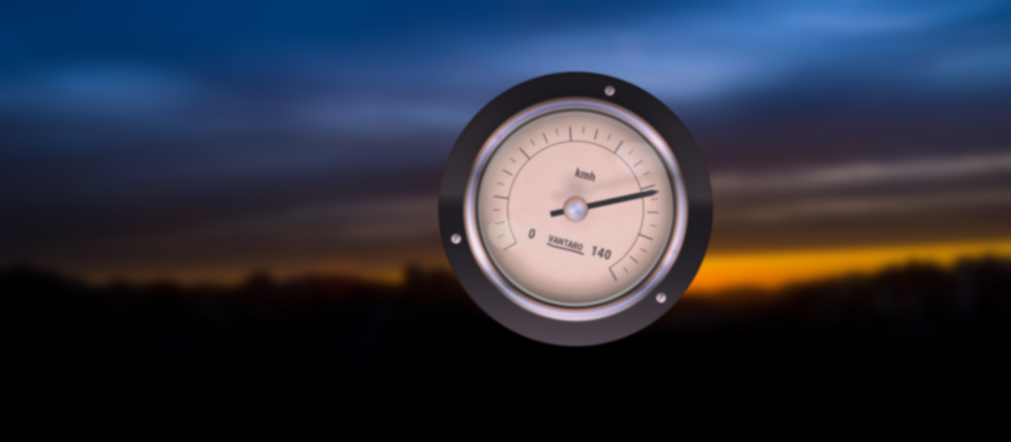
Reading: 102.5; km/h
